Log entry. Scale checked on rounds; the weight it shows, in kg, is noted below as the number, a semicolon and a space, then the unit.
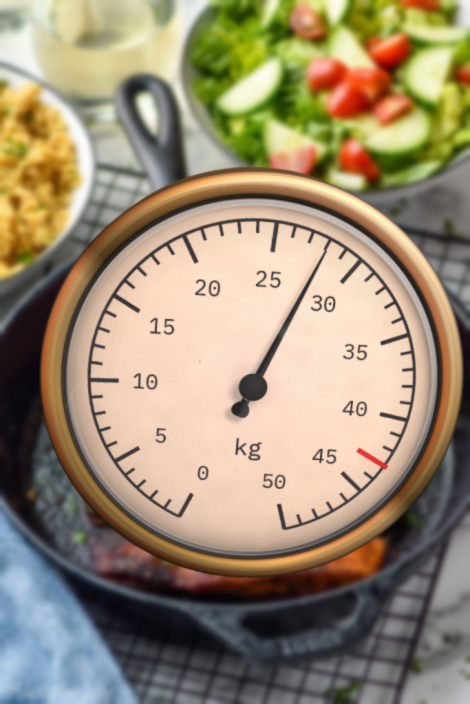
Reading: 28; kg
